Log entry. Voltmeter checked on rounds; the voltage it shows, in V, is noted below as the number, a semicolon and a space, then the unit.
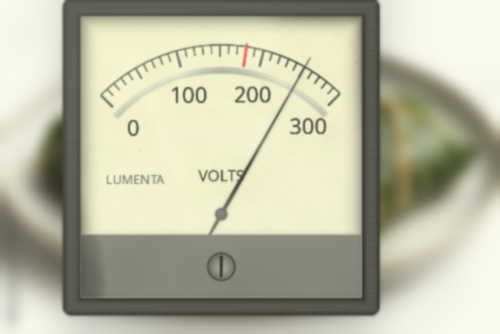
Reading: 250; V
